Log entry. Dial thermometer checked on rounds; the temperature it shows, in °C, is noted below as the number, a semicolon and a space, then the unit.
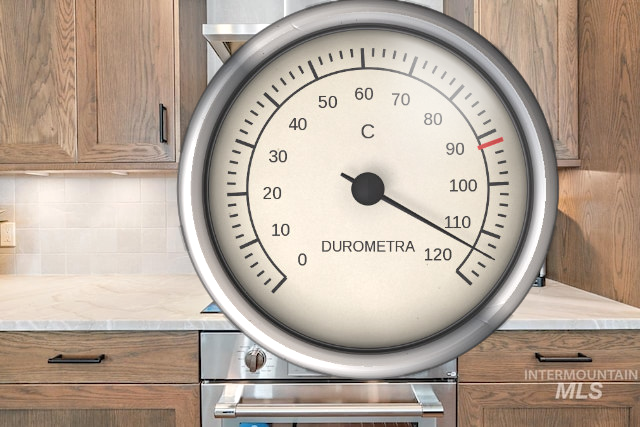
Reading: 114; °C
